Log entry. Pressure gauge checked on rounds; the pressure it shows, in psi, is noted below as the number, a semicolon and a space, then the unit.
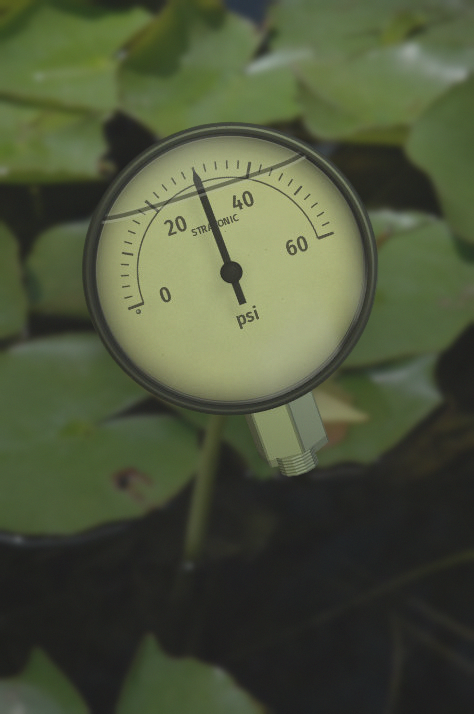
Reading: 30; psi
